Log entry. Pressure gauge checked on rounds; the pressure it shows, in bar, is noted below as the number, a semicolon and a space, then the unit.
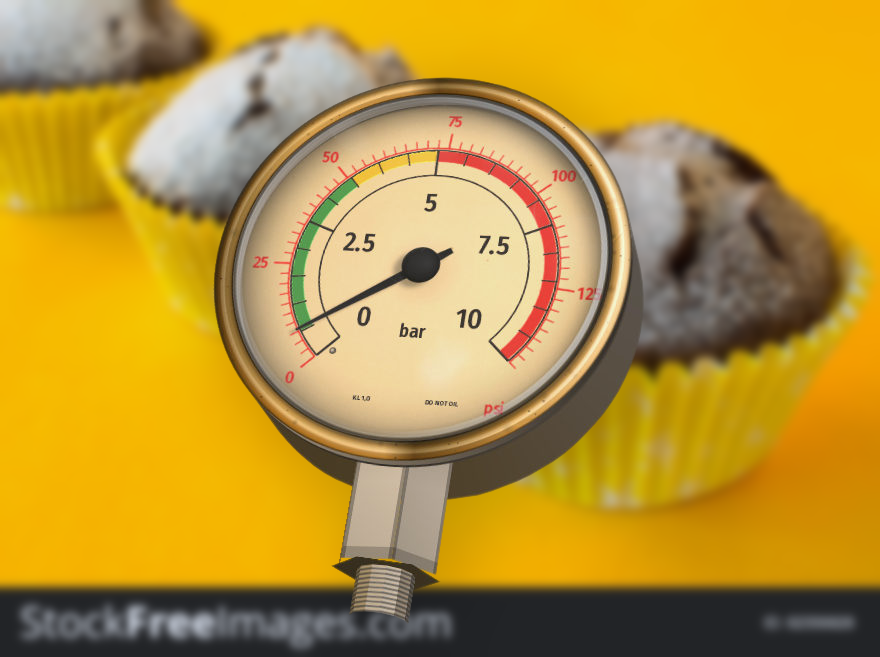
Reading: 0.5; bar
